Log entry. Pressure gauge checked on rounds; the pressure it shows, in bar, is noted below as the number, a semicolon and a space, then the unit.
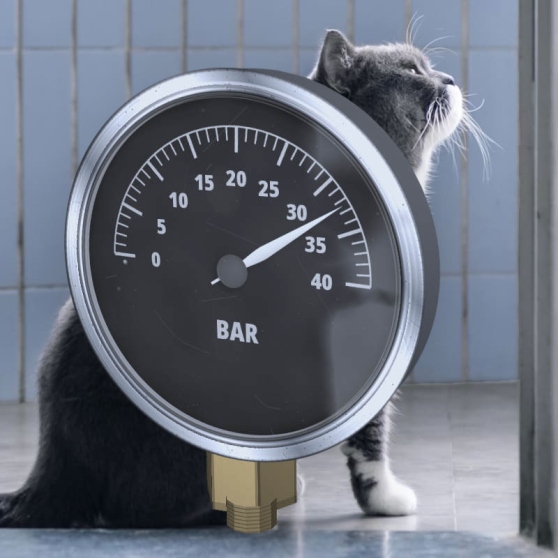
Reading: 32.5; bar
